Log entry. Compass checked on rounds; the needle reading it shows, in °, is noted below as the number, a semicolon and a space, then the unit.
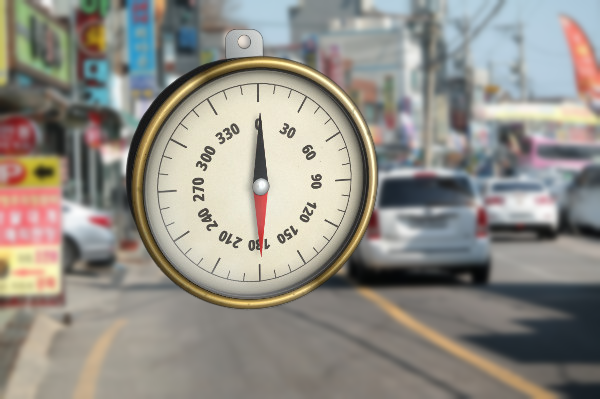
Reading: 180; °
